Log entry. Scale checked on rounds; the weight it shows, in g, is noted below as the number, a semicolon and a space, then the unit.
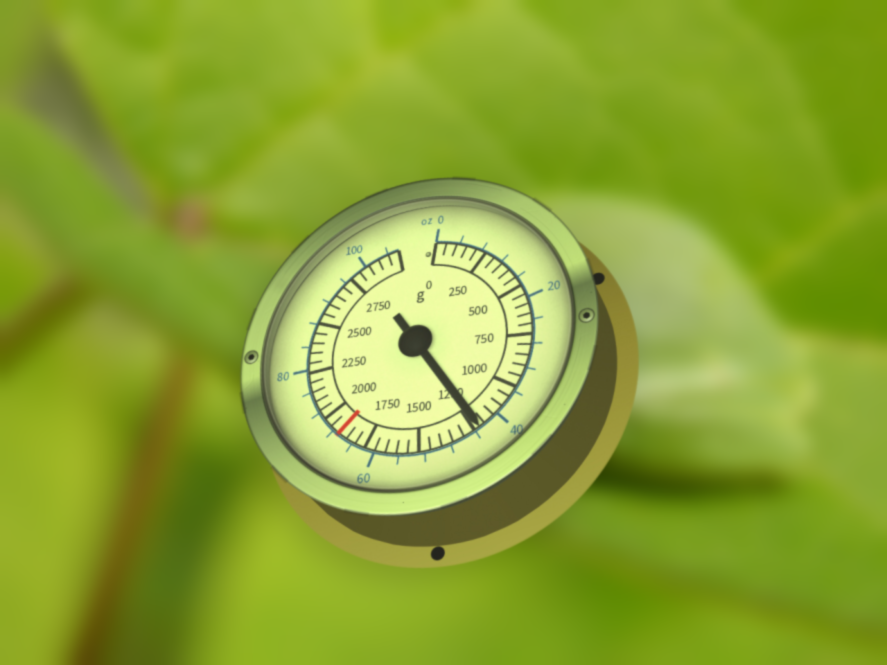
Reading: 1225; g
